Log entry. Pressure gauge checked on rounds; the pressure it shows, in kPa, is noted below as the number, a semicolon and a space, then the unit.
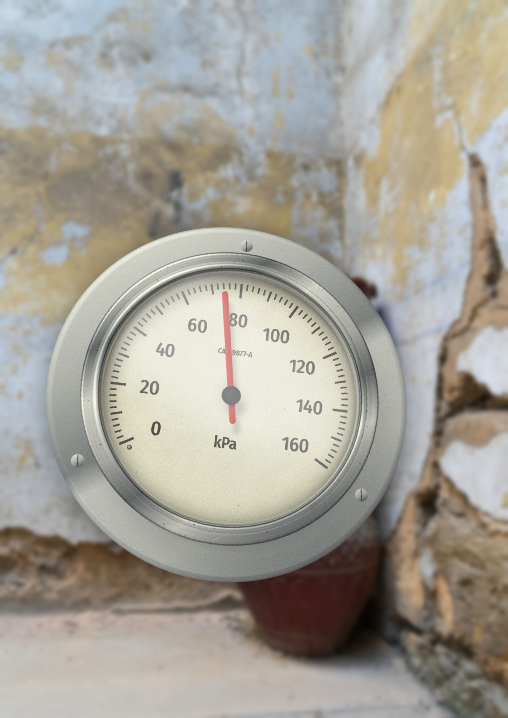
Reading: 74; kPa
